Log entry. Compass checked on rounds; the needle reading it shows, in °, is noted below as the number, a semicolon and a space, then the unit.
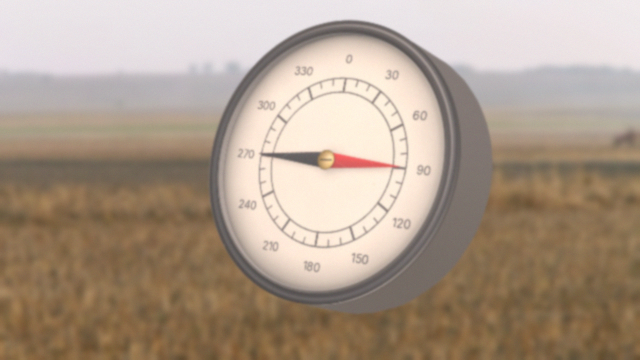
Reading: 90; °
